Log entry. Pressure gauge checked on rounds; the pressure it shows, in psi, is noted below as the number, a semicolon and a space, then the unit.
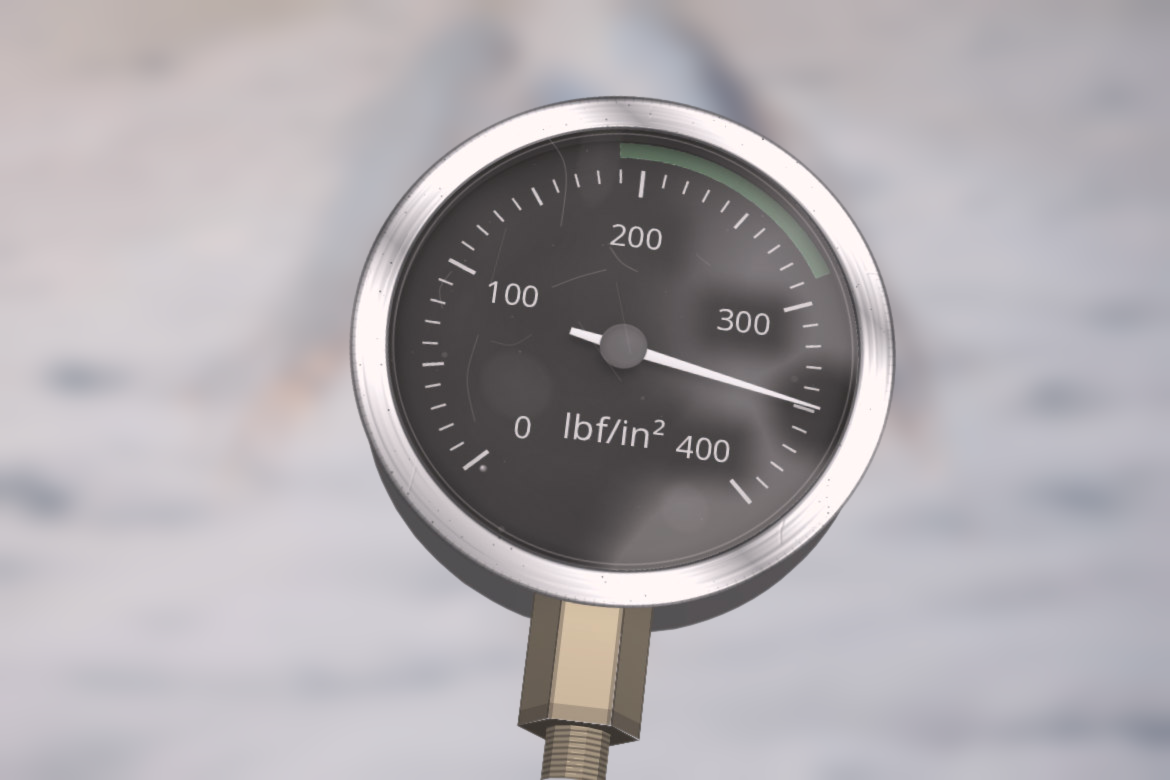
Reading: 350; psi
